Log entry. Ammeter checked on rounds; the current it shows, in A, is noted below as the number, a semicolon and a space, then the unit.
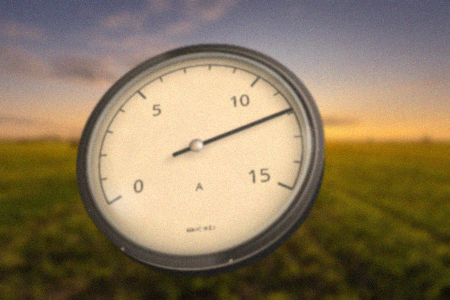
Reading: 12; A
